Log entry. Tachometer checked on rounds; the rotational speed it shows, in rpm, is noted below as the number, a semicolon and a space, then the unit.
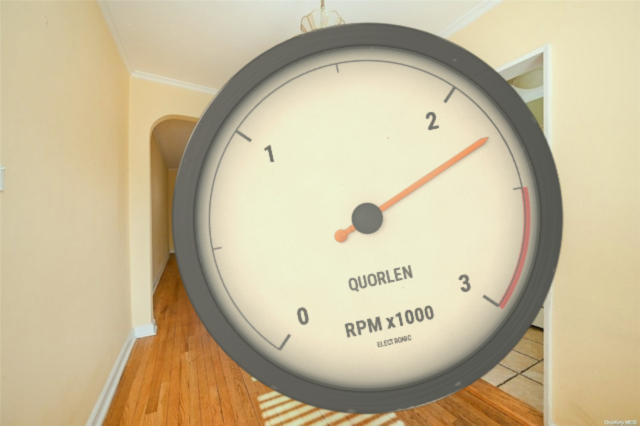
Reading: 2250; rpm
